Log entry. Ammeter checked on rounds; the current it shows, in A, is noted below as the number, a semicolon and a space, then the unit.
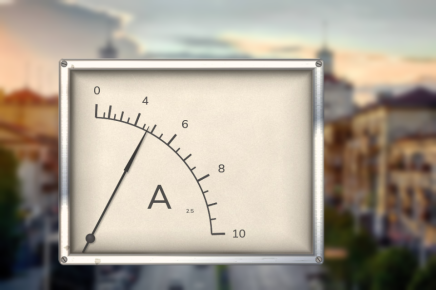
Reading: 4.75; A
